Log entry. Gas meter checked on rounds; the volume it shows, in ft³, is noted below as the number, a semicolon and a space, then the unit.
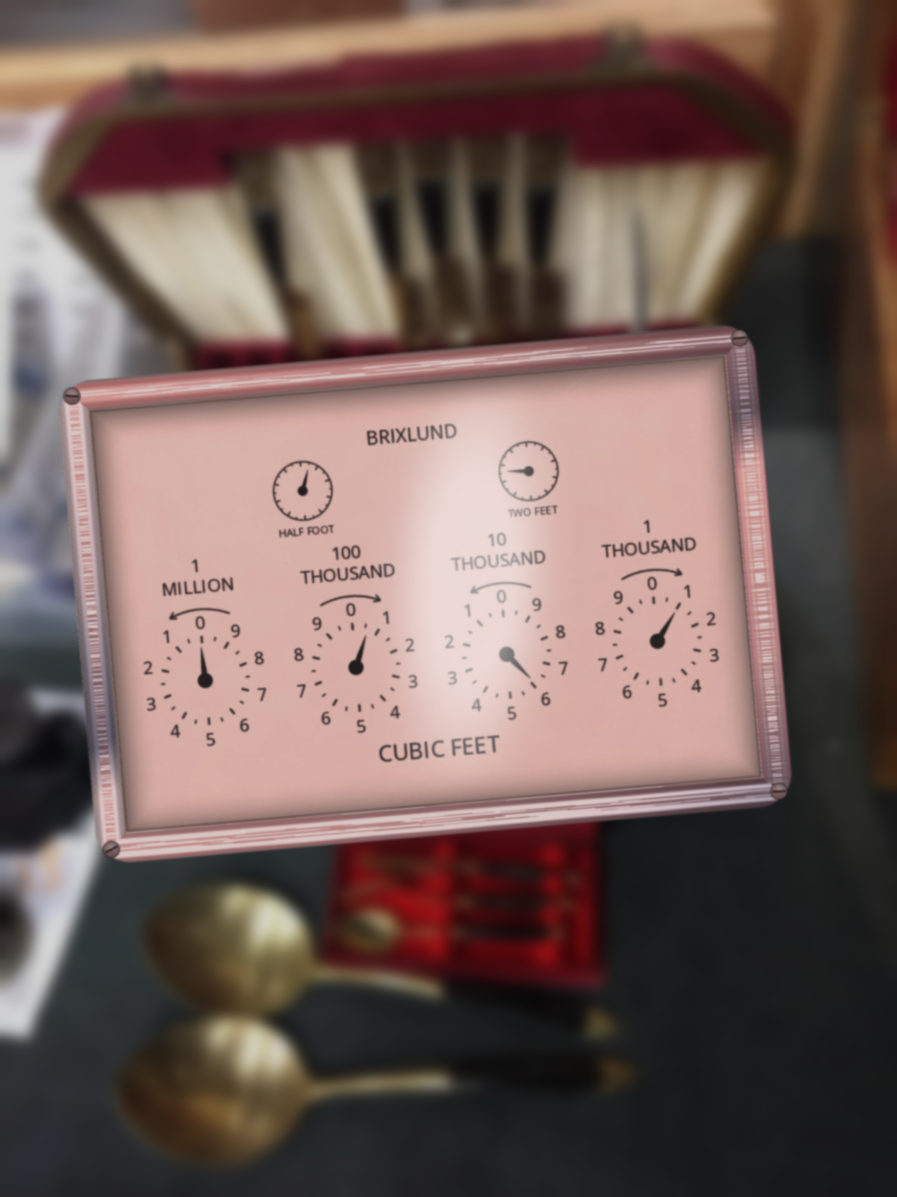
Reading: 6100; ft³
